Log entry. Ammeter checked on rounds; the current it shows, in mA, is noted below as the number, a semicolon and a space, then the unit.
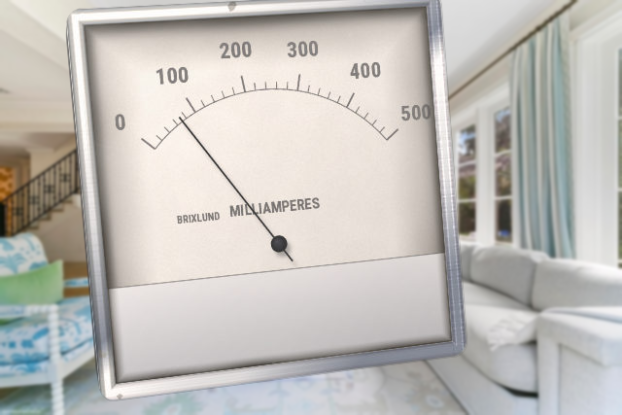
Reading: 70; mA
